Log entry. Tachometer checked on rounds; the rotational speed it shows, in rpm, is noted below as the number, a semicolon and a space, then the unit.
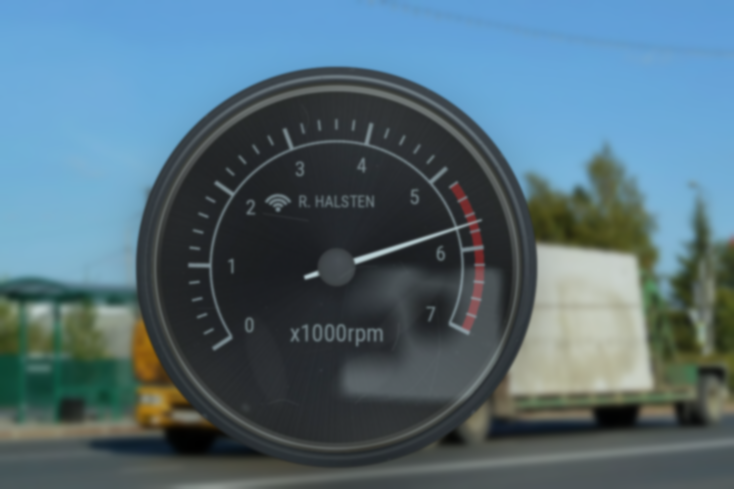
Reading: 5700; rpm
